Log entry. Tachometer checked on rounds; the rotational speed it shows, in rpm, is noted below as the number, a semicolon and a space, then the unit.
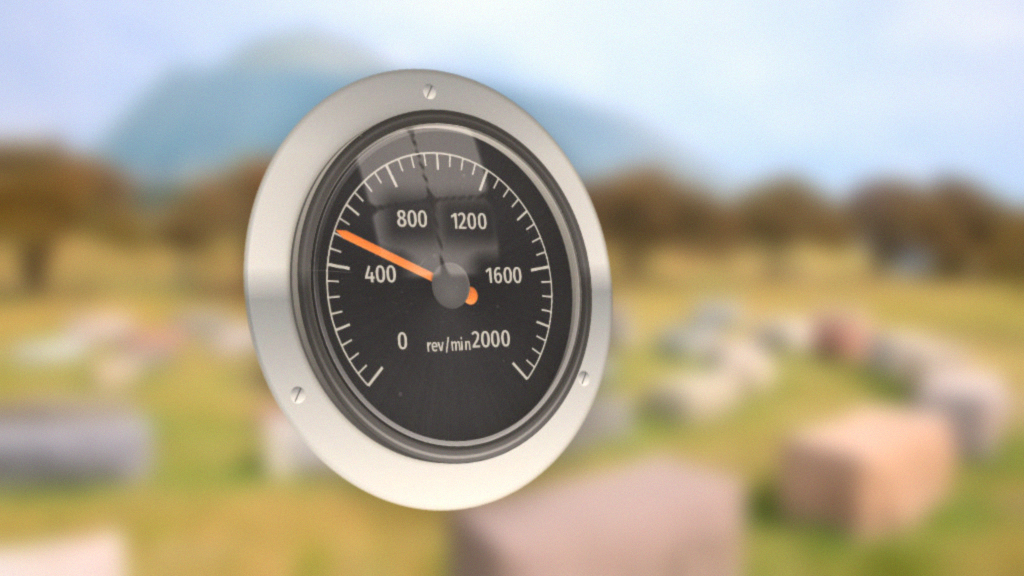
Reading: 500; rpm
